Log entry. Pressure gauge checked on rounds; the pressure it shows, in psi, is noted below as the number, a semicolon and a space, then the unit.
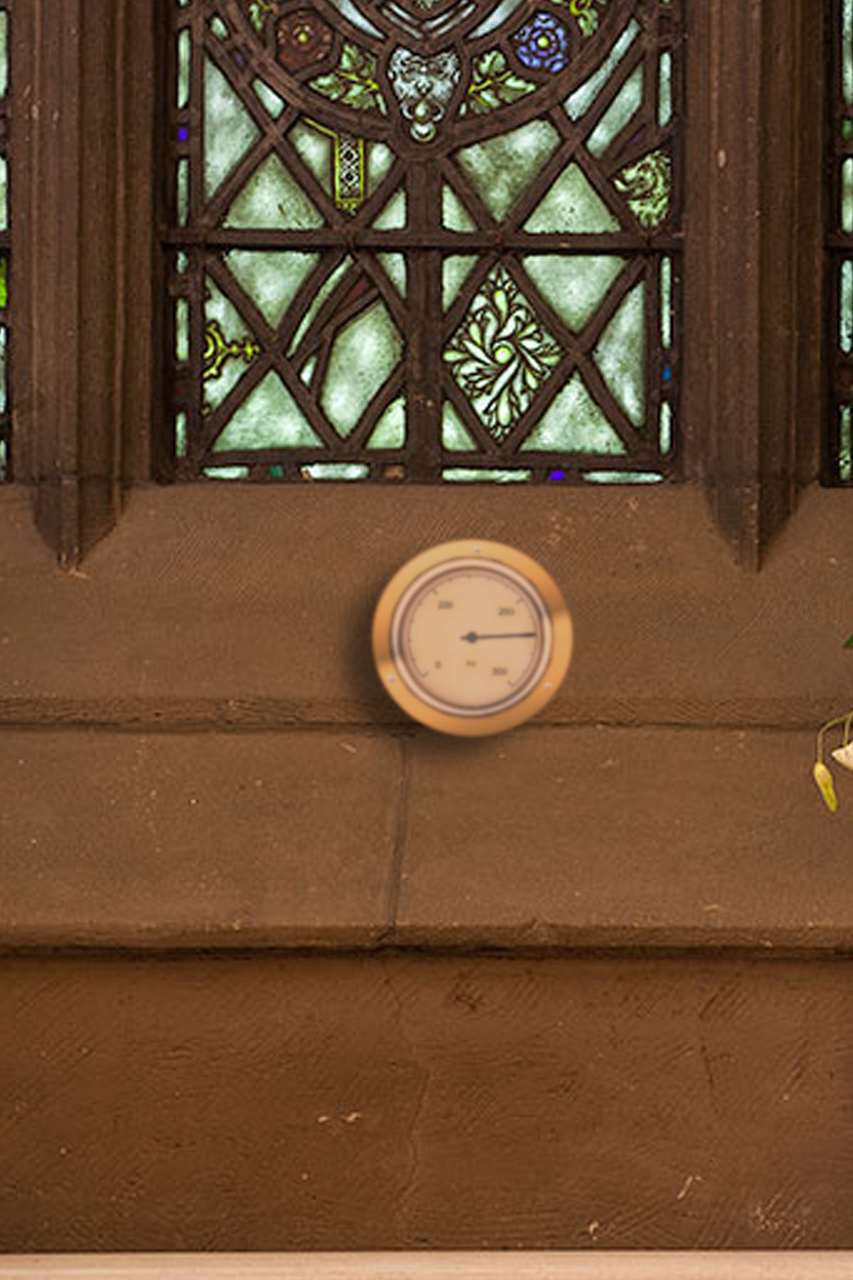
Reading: 240; psi
